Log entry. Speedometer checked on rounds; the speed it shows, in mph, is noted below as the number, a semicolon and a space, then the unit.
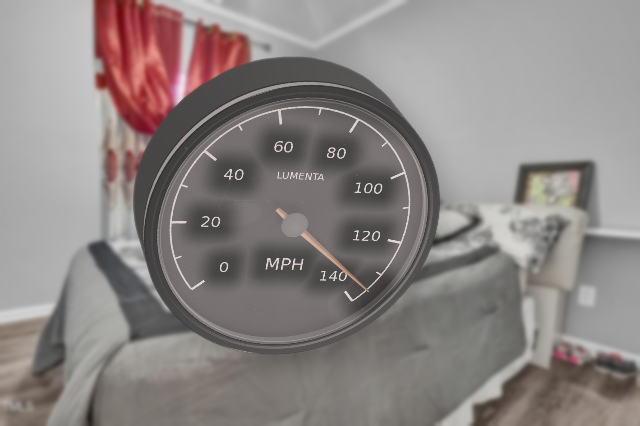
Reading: 135; mph
